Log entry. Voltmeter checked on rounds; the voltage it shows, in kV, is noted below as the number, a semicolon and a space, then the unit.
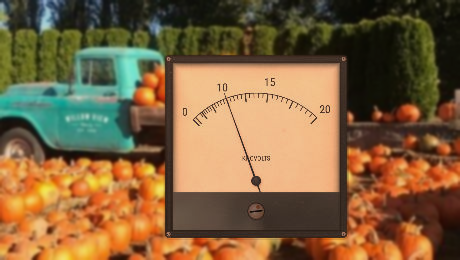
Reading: 10; kV
